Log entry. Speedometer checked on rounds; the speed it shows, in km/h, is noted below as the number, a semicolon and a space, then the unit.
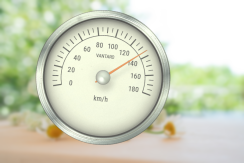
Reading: 135; km/h
